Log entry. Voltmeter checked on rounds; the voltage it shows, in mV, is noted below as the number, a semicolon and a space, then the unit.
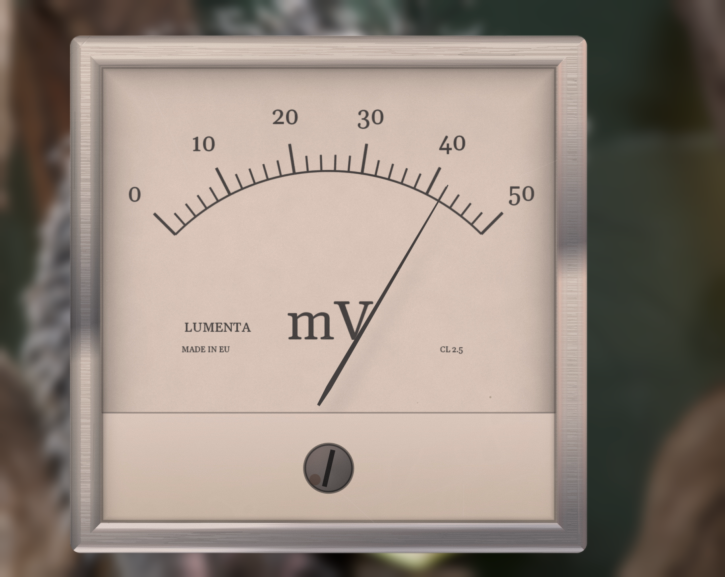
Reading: 42; mV
